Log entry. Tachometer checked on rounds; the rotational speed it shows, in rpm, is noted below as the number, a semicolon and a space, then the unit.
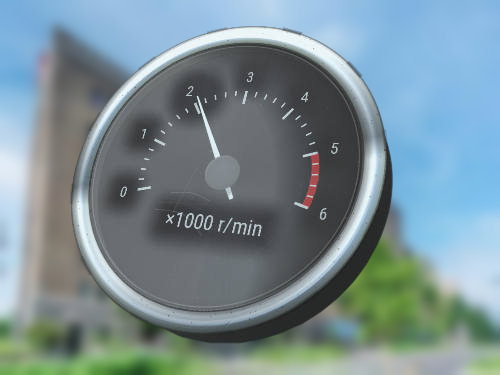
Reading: 2100; rpm
